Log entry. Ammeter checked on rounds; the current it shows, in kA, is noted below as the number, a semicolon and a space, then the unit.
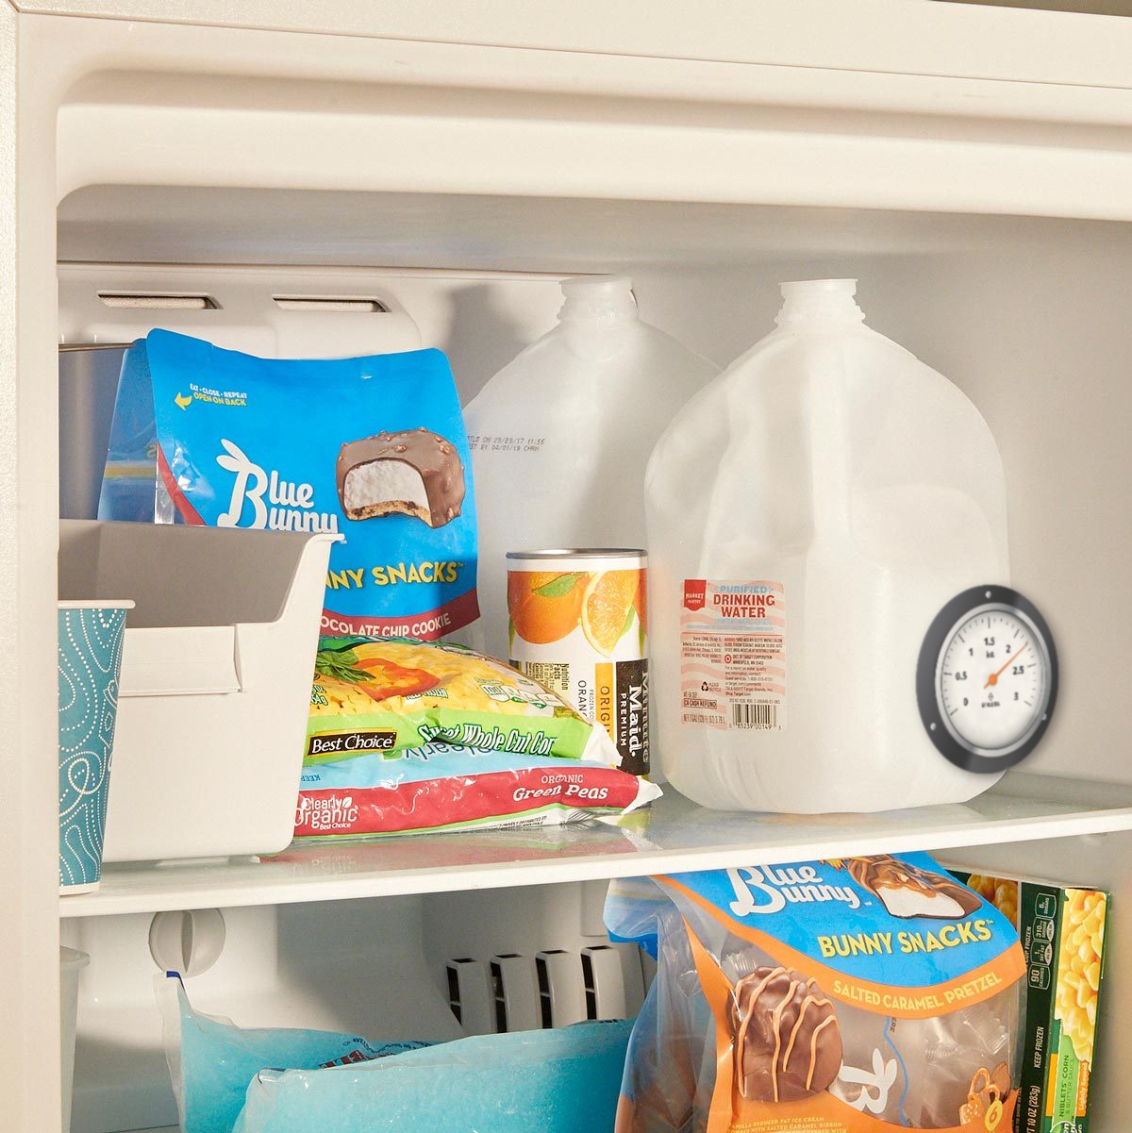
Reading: 2.2; kA
